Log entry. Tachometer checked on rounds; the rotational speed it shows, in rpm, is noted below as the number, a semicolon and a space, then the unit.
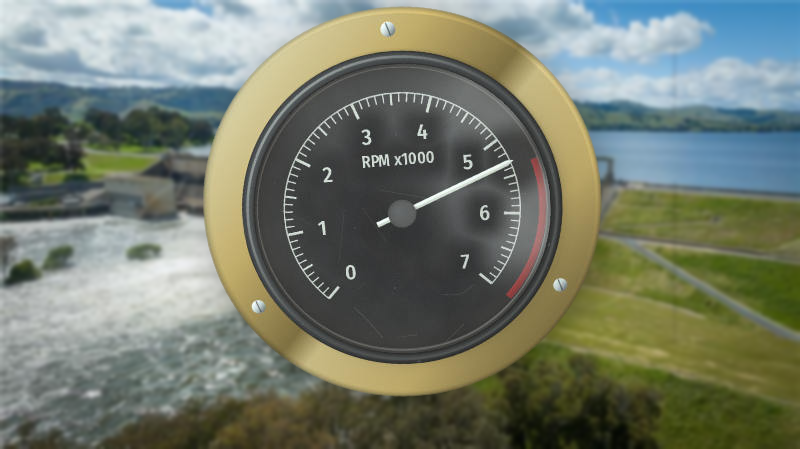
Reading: 5300; rpm
